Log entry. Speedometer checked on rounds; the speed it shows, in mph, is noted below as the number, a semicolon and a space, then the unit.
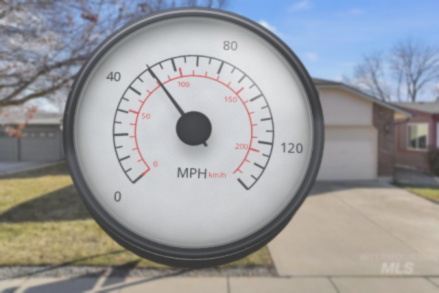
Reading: 50; mph
